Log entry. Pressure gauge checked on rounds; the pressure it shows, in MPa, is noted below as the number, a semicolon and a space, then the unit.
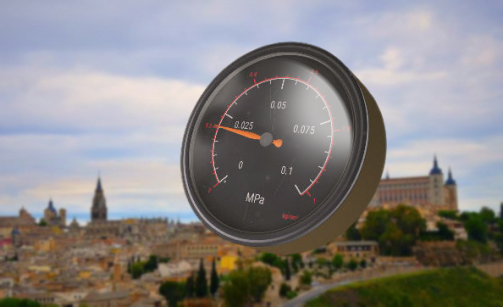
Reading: 0.02; MPa
